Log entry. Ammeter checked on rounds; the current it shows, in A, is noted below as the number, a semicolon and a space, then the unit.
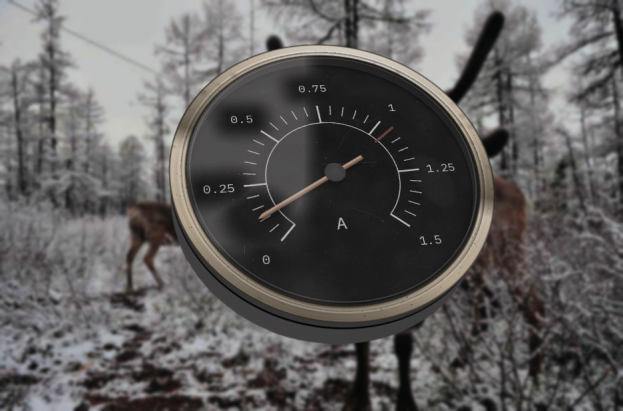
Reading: 0.1; A
